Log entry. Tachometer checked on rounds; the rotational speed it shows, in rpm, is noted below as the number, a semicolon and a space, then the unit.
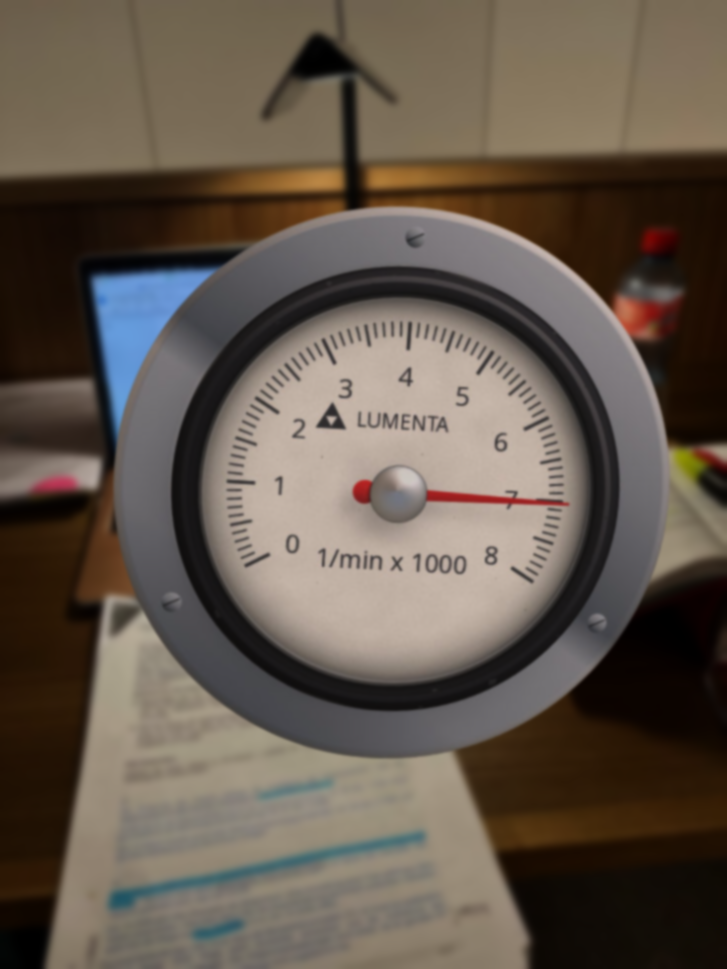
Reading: 7000; rpm
